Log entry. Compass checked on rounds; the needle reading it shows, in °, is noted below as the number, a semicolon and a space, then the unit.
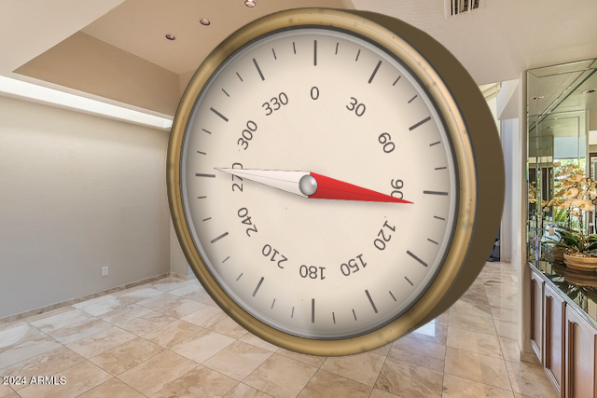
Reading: 95; °
